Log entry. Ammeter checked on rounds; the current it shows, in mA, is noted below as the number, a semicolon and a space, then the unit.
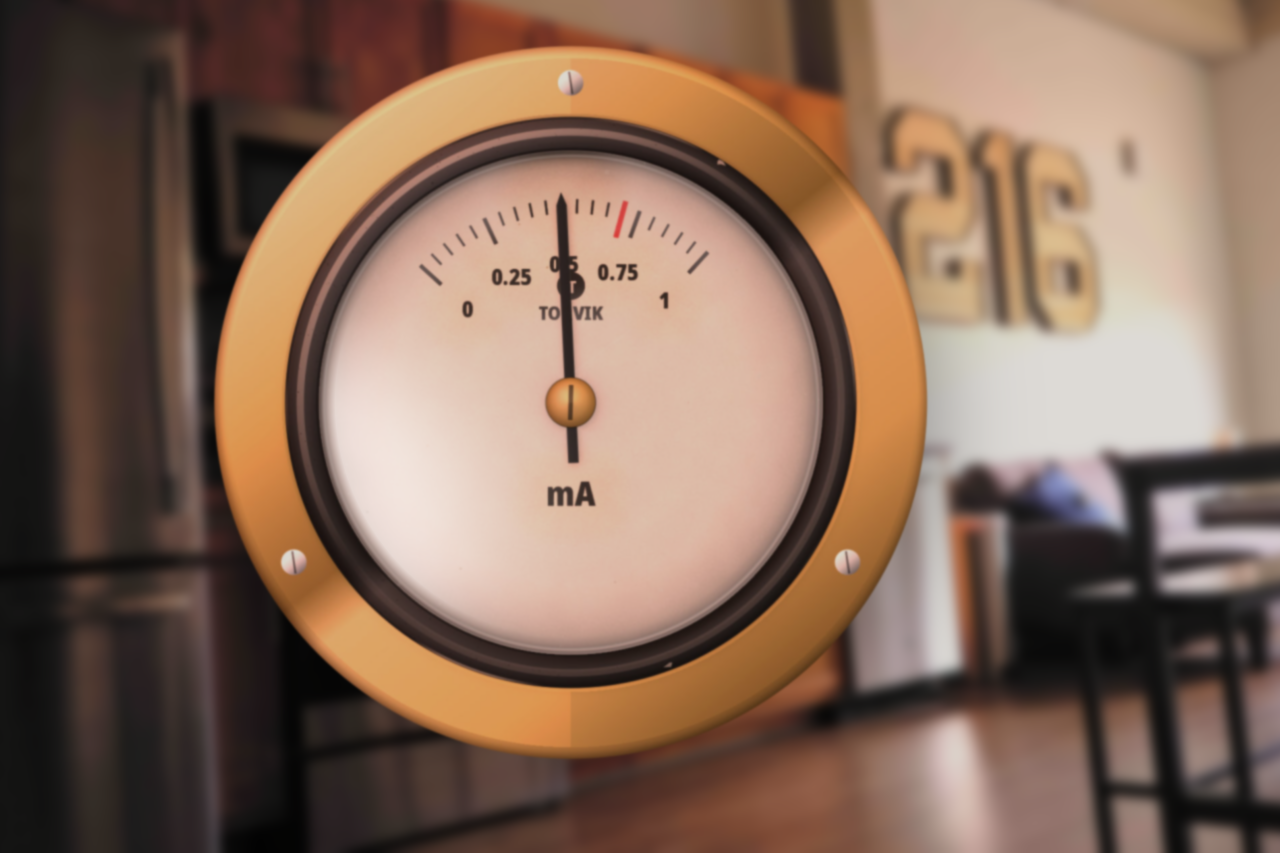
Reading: 0.5; mA
